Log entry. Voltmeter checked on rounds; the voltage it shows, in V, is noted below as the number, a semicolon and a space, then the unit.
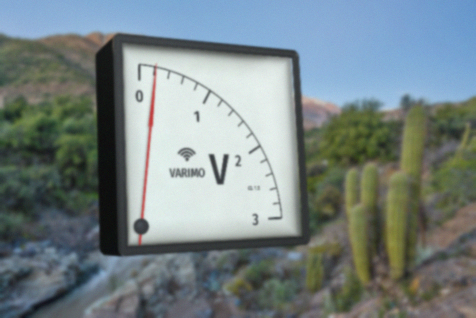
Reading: 0.2; V
